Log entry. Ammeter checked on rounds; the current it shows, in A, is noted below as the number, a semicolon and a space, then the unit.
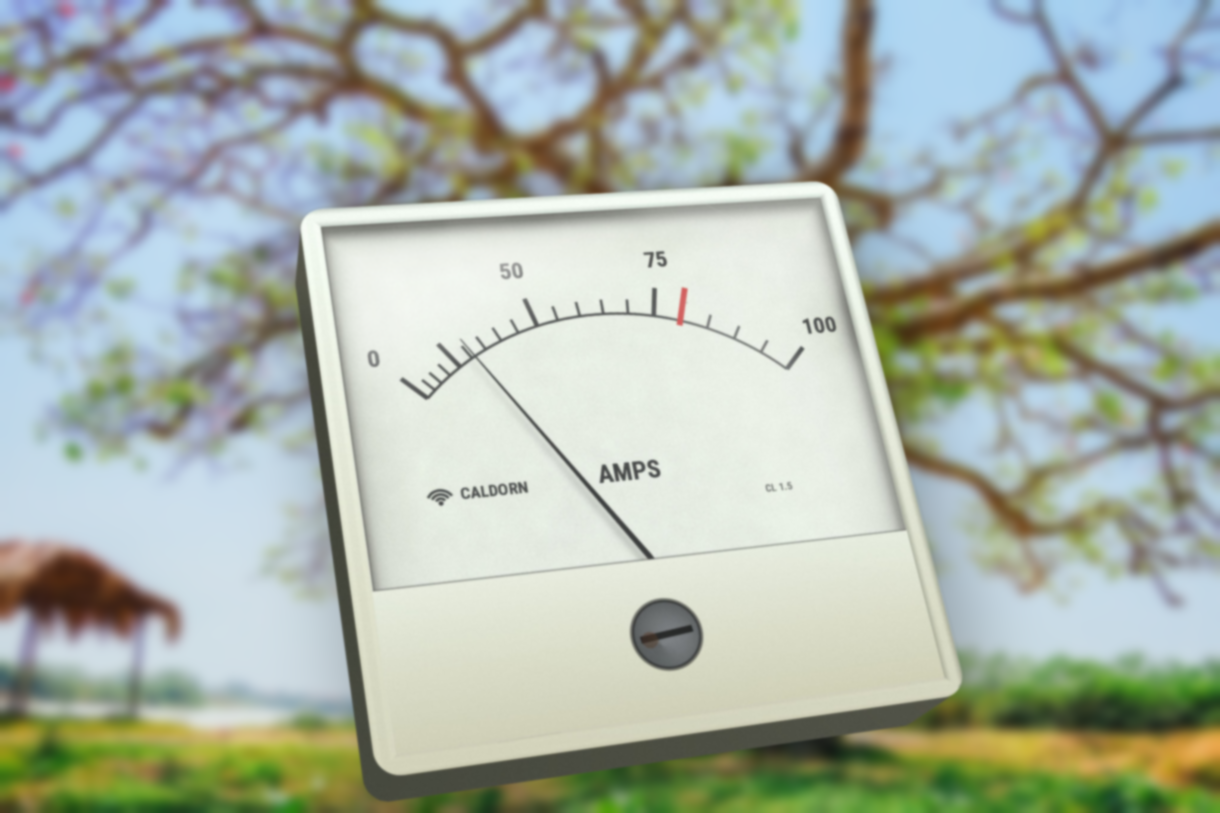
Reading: 30; A
